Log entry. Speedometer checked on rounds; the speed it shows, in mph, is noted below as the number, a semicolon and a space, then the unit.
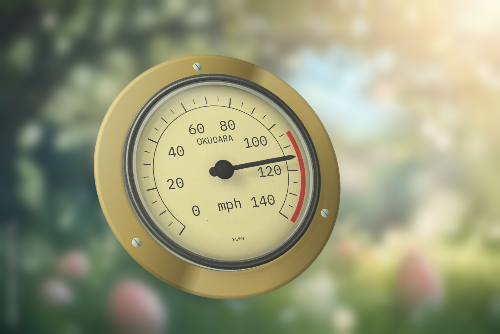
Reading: 115; mph
